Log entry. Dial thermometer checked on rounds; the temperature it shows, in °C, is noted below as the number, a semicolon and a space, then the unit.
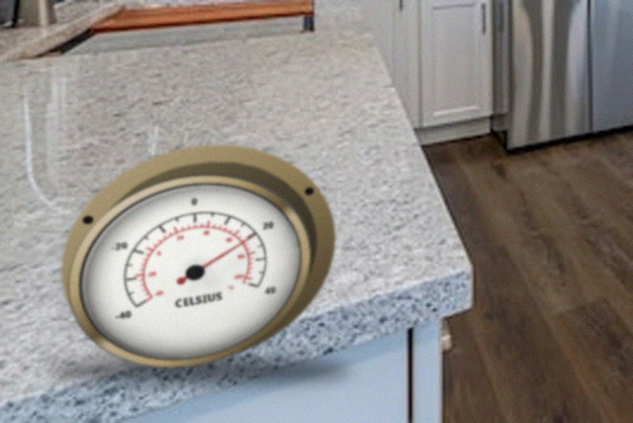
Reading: 20; °C
